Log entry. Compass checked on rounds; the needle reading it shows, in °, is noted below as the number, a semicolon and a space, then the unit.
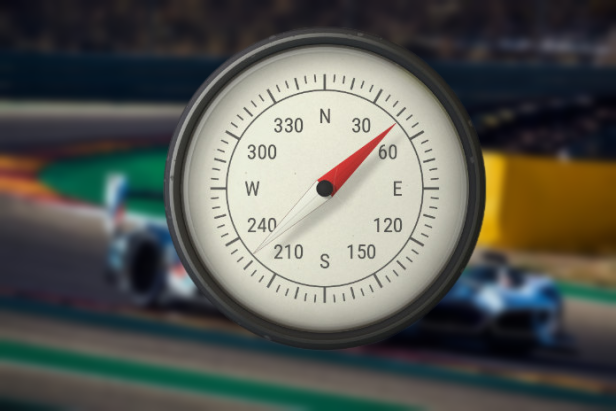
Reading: 47.5; °
